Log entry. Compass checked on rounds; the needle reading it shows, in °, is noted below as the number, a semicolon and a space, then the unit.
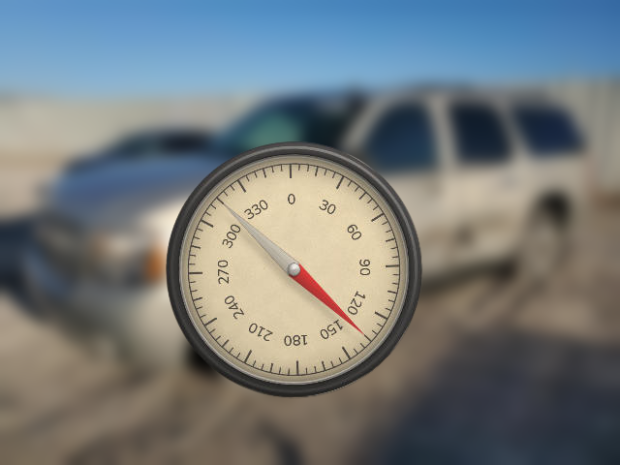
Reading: 135; °
